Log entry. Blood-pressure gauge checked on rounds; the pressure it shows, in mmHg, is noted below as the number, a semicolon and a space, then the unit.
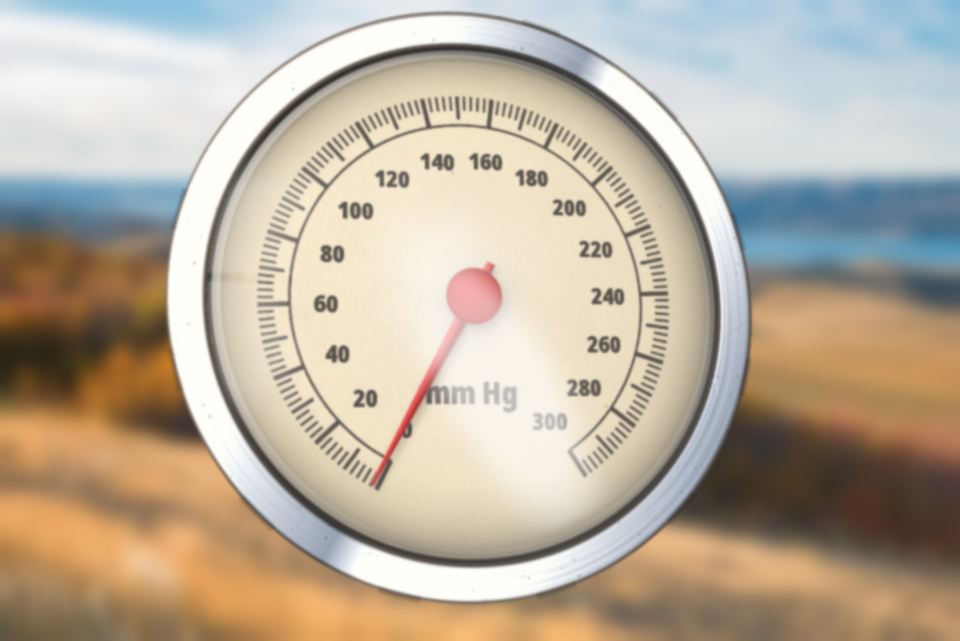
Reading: 2; mmHg
